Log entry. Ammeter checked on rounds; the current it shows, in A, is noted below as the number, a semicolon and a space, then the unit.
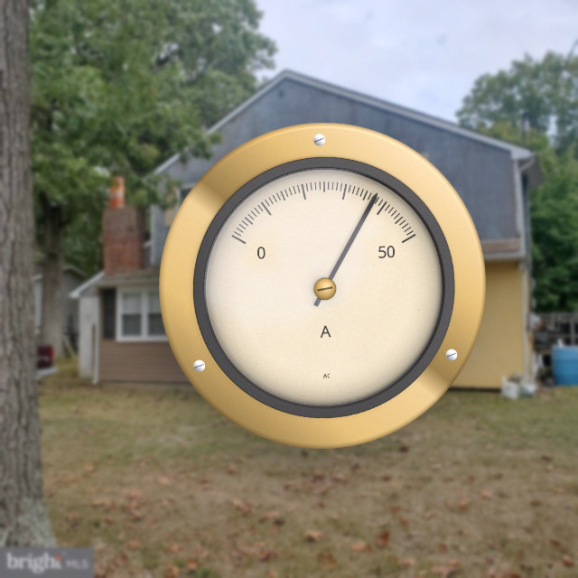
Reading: 37; A
